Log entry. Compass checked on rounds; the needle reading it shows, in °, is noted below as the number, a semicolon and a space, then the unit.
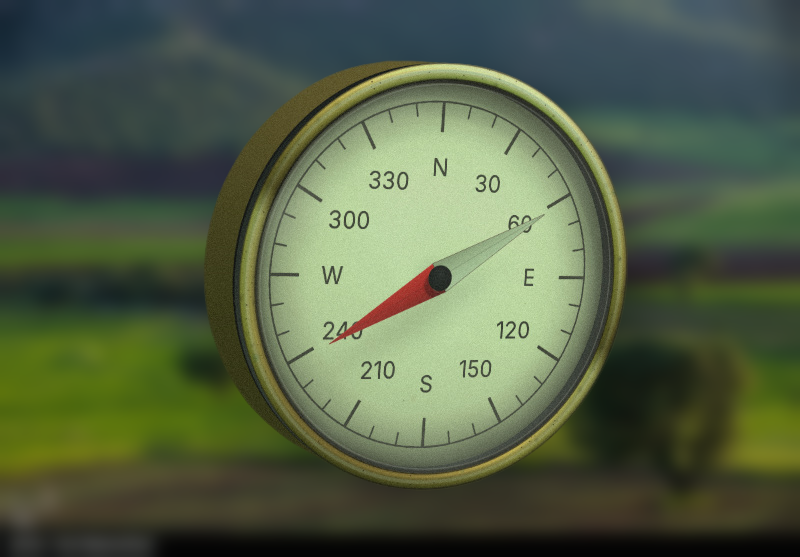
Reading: 240; °
